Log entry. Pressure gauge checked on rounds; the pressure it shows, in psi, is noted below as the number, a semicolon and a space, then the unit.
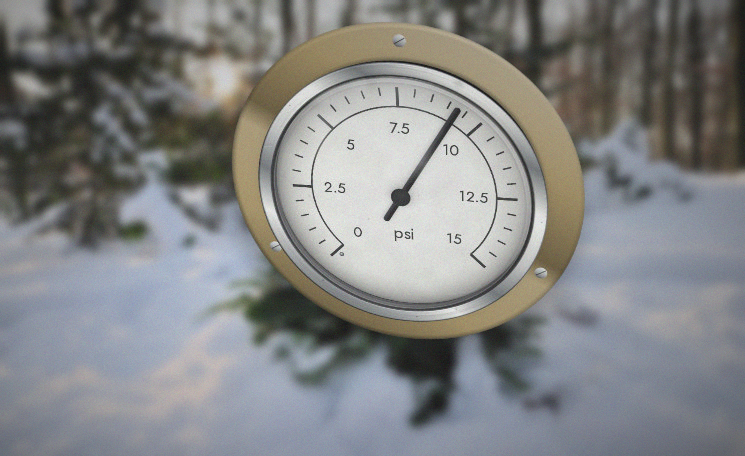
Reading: 9.25; psi
